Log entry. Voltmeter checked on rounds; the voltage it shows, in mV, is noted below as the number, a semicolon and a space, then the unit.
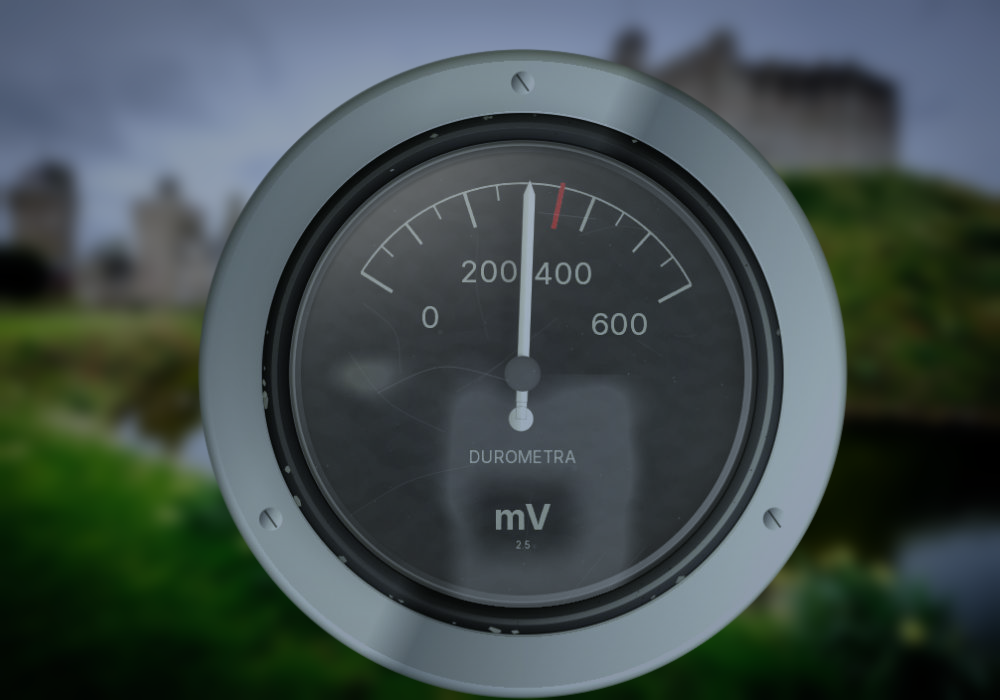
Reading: 300; mV
